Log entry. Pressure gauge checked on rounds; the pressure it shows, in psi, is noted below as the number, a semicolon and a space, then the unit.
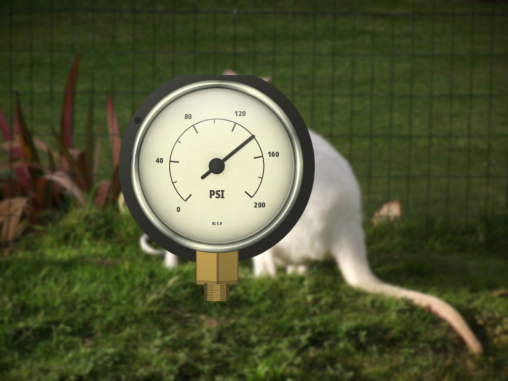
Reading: 140; psi
